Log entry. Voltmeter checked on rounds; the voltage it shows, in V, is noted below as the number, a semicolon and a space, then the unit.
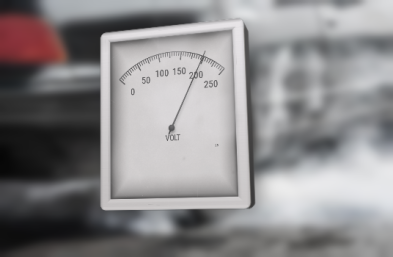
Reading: 200; V
